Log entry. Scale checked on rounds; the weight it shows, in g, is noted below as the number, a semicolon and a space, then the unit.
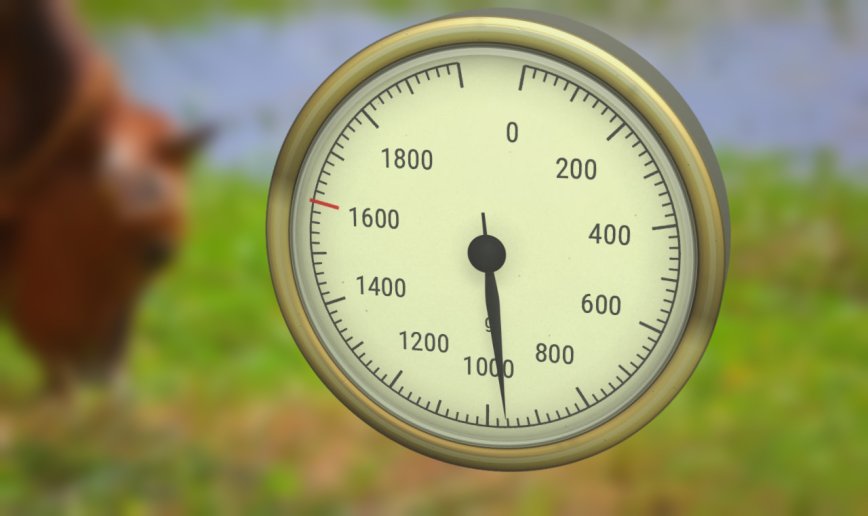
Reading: 960; g
